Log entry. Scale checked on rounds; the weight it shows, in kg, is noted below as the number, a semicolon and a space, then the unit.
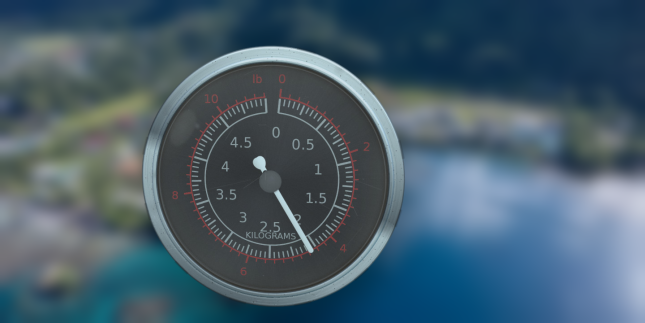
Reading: 2.05; kg
